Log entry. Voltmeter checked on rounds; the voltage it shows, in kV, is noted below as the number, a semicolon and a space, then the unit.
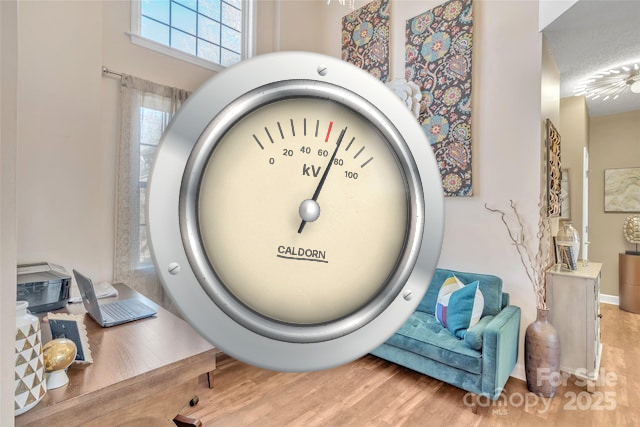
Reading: 70; kV
